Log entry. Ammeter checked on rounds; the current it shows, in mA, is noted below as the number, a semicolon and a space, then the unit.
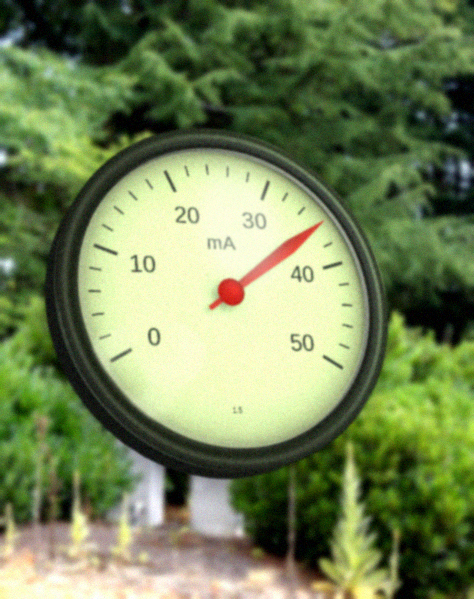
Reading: 36; mA
